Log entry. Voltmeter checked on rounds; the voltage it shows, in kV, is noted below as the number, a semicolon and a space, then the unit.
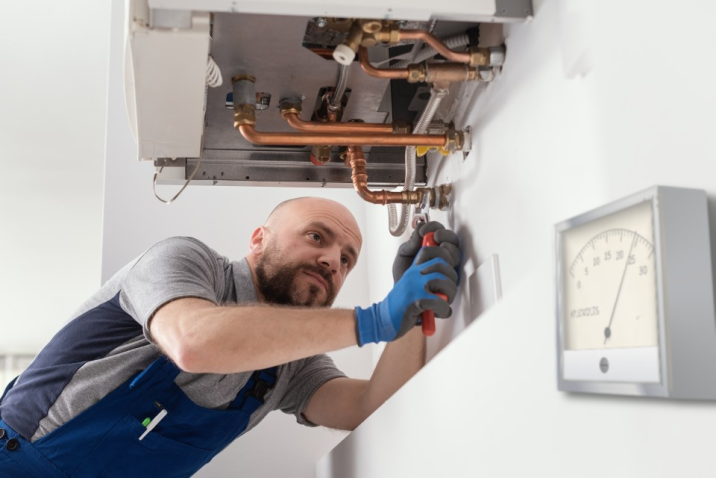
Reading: 25; kV
